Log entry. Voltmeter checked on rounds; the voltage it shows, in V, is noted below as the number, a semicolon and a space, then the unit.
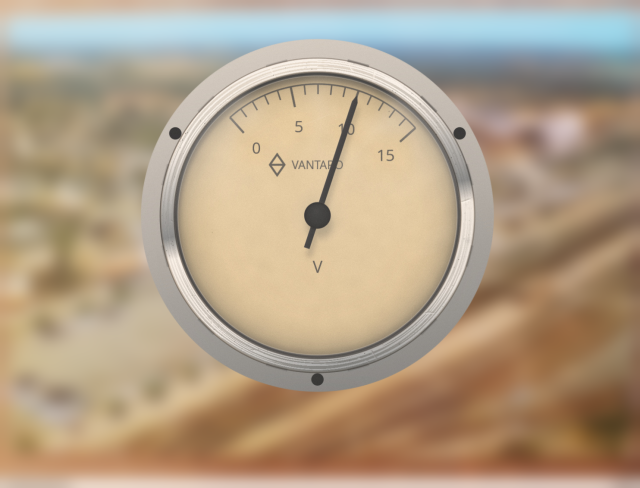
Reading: 10; V
